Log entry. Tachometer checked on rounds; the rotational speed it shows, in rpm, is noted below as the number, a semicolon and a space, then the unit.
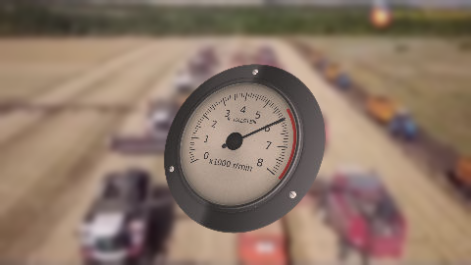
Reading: 6000; rpm
